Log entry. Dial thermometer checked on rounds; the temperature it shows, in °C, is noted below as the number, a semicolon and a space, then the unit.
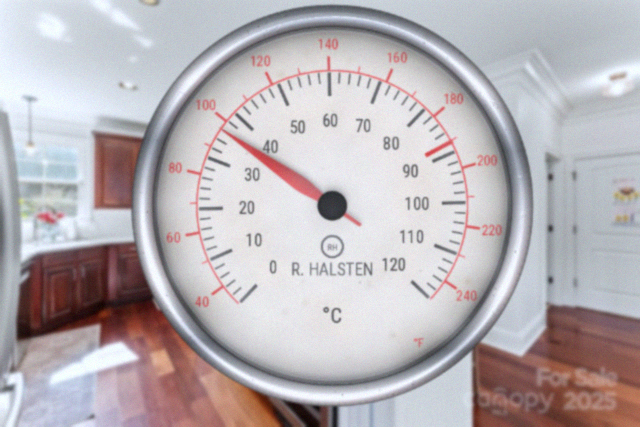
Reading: 36; °C
